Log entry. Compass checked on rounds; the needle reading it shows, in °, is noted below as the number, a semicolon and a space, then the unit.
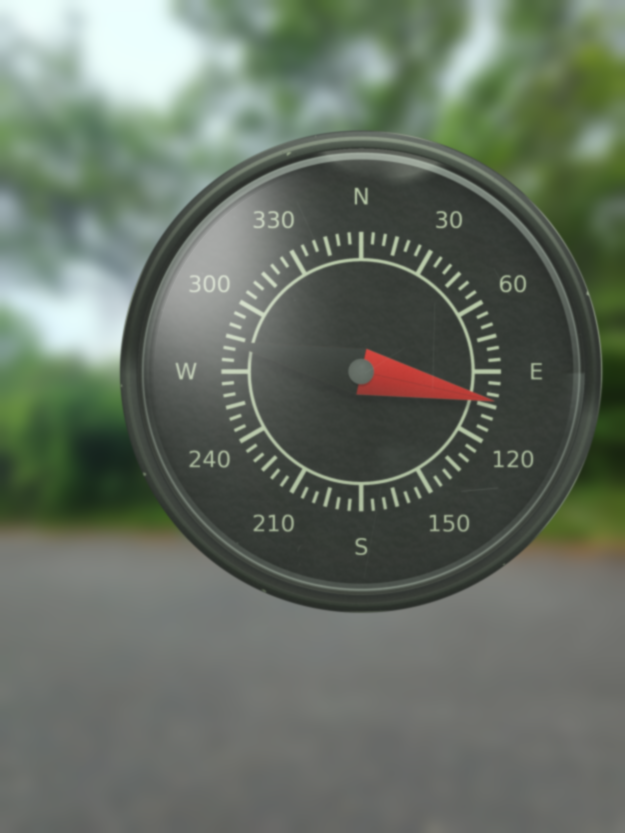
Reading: 102.5; °
